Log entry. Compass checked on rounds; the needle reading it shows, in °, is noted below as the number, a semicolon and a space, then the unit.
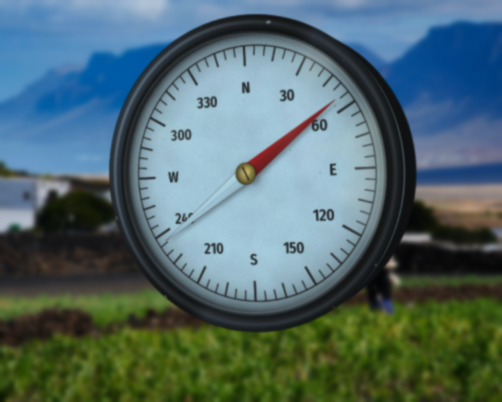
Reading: 55; °
